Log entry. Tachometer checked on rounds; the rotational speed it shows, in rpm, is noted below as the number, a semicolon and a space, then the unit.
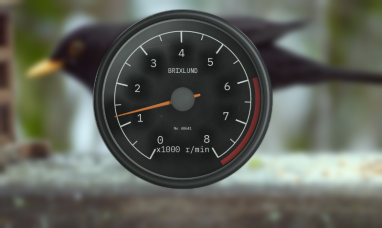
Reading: 1250; rpm
